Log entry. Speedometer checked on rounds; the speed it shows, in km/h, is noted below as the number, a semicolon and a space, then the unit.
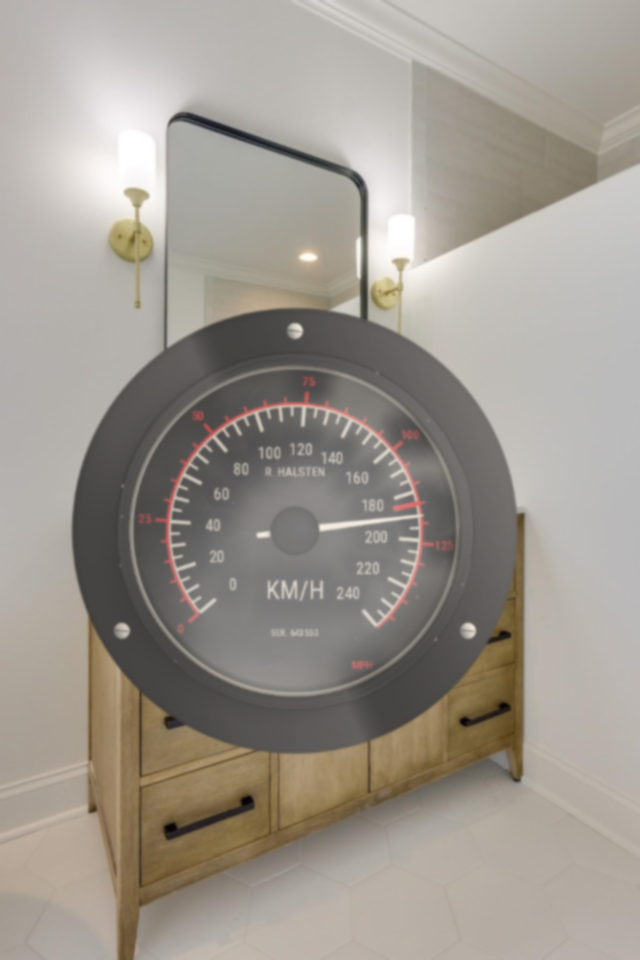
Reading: 190; km/h
